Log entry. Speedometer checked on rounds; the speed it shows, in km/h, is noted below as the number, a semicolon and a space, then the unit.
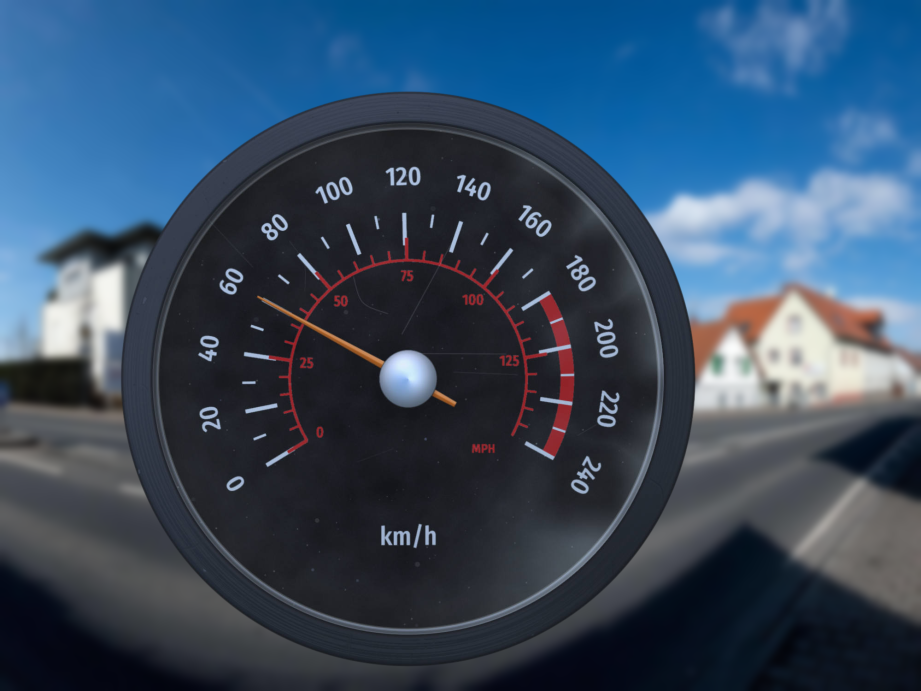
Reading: 60; km/h
